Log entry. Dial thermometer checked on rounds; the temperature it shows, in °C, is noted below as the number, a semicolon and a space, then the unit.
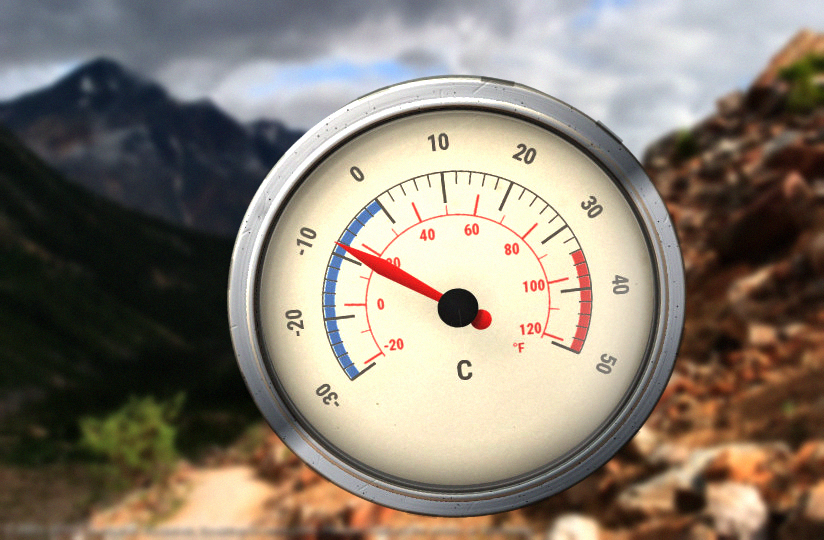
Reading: -8; °C
